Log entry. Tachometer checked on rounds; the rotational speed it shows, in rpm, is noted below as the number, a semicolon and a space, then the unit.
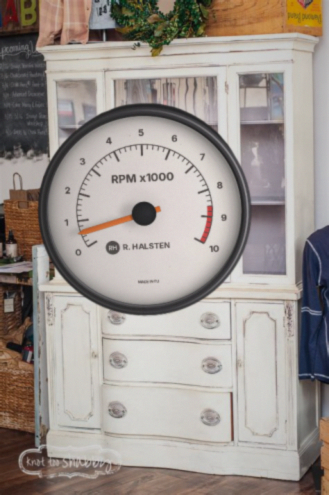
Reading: 600; rpm
